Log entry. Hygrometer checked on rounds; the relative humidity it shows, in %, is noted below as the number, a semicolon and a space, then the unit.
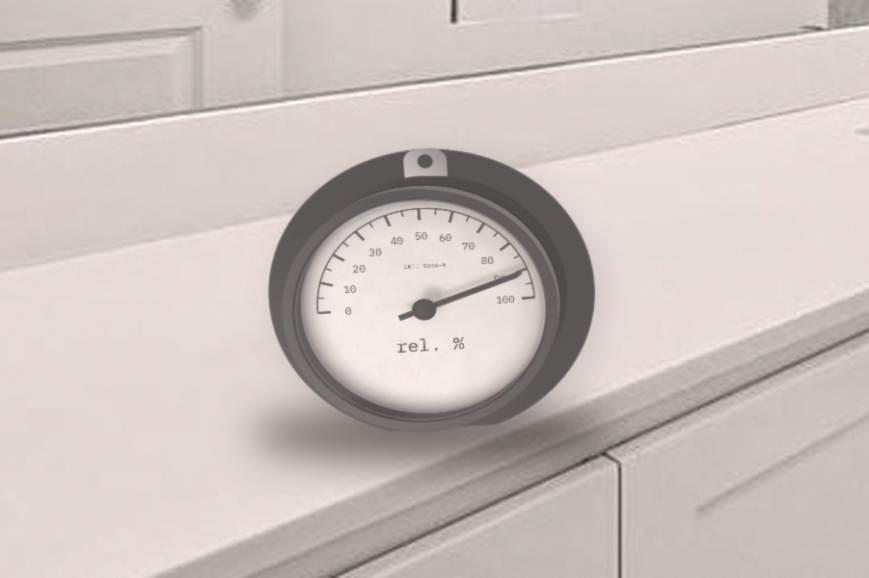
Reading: 90; %
